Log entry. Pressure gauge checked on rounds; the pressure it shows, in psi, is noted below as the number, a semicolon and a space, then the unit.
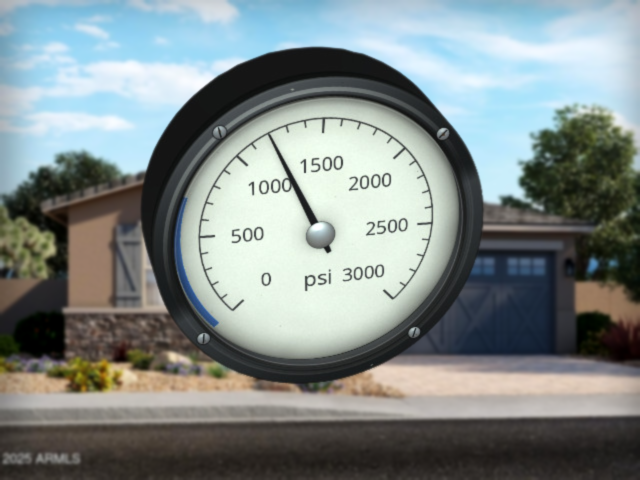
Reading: 1200; psi
